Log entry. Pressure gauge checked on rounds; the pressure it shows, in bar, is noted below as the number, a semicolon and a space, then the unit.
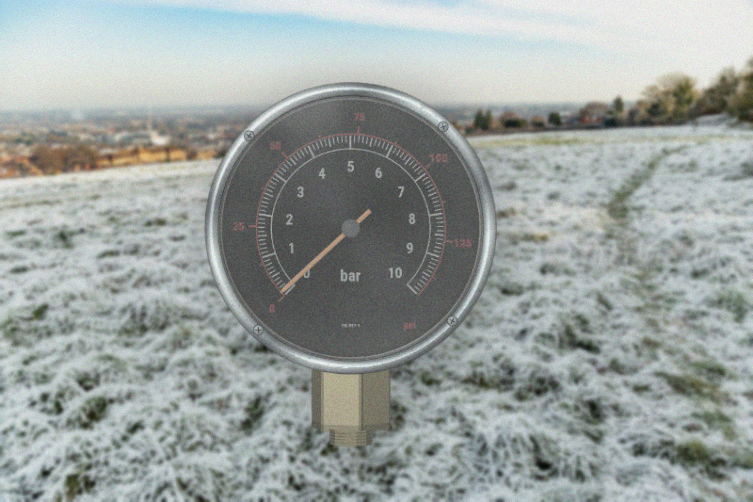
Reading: 0.1; bar
